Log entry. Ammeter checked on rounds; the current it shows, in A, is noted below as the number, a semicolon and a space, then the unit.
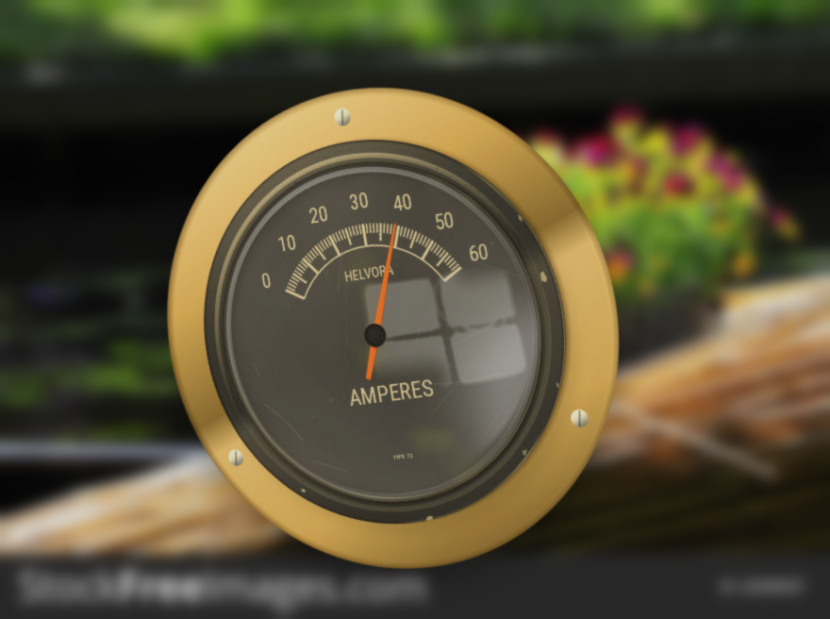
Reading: 40; A
